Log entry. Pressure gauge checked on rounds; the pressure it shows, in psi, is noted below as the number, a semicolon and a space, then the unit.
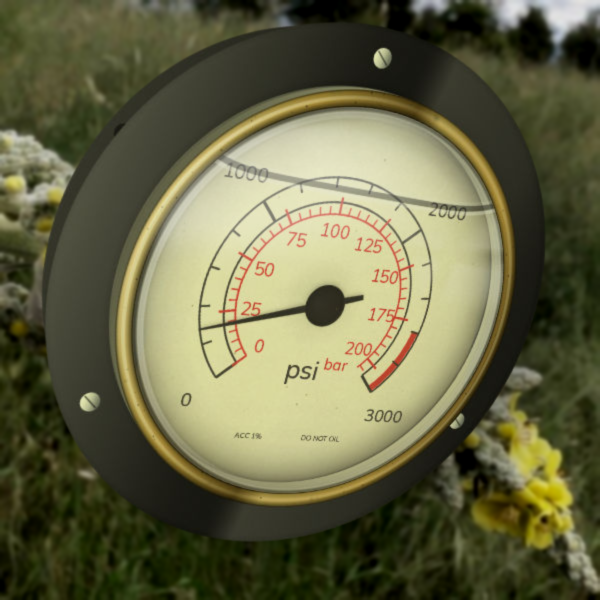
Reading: 300; psi
